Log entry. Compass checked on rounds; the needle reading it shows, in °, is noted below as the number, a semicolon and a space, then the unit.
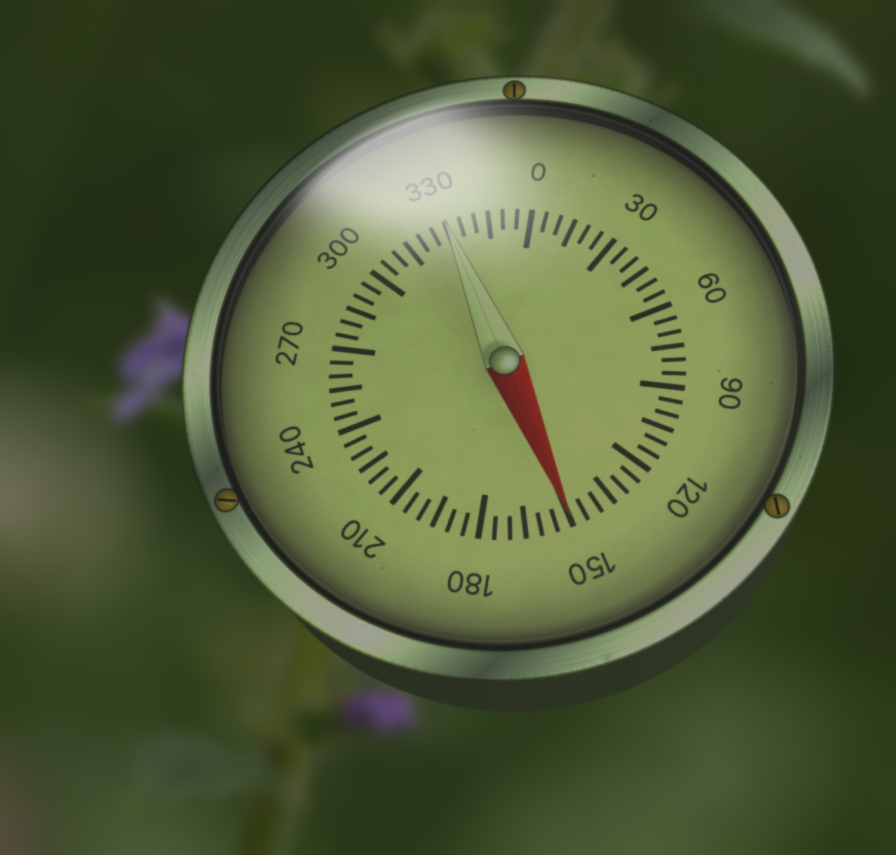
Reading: 150; °
